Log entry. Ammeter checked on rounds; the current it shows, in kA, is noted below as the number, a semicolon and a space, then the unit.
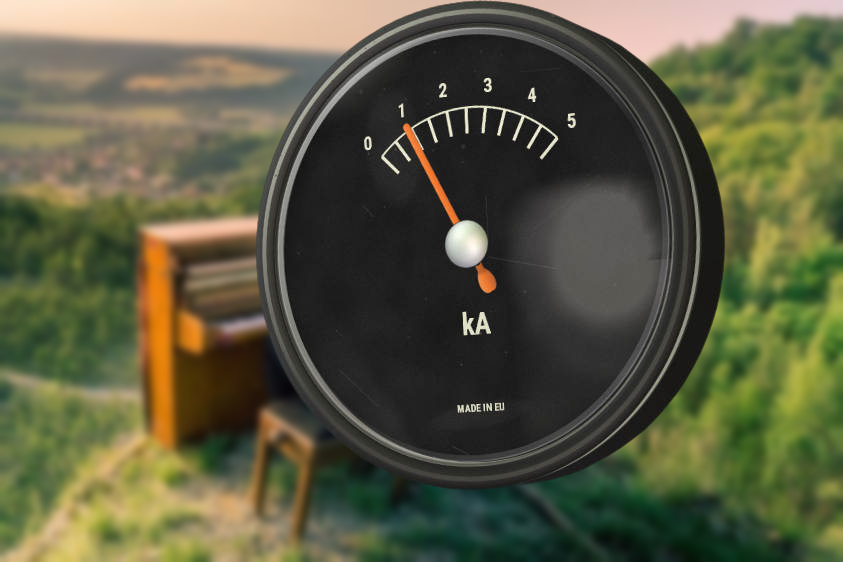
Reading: 1; kA
